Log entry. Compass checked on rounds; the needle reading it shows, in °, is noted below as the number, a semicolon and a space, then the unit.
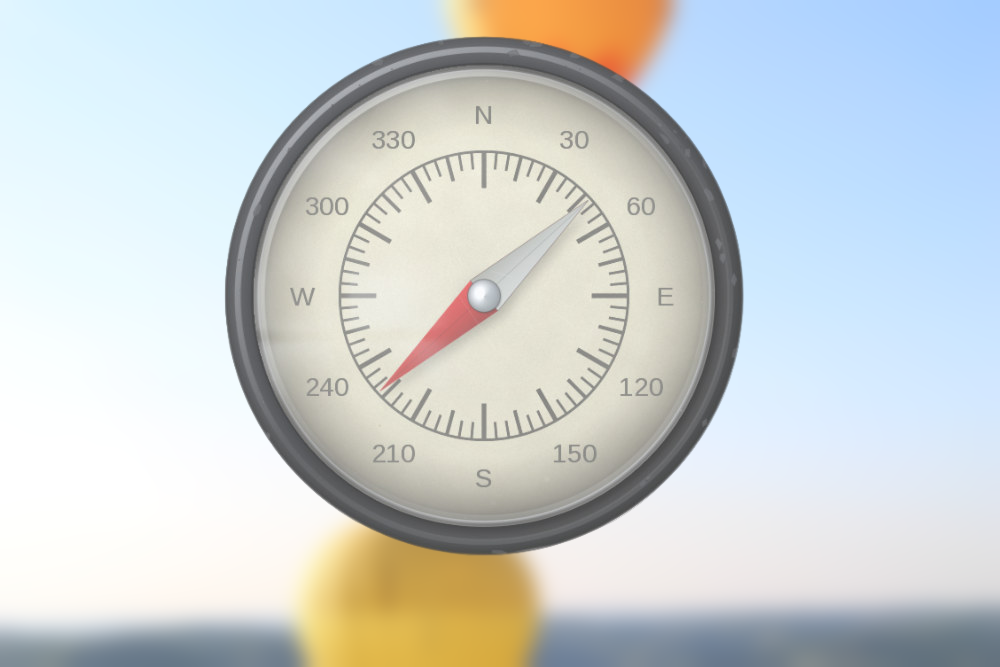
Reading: 227.5; °
